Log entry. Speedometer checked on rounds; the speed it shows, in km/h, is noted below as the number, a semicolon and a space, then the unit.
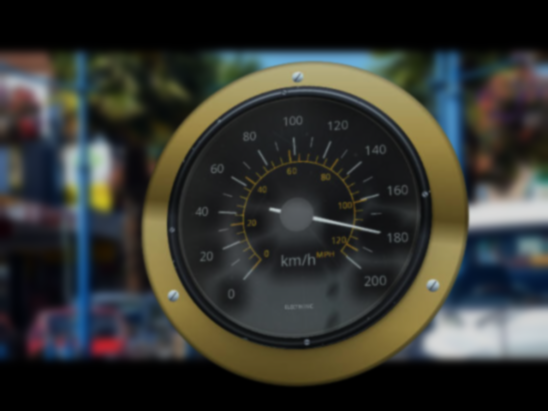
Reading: 180; km/h
